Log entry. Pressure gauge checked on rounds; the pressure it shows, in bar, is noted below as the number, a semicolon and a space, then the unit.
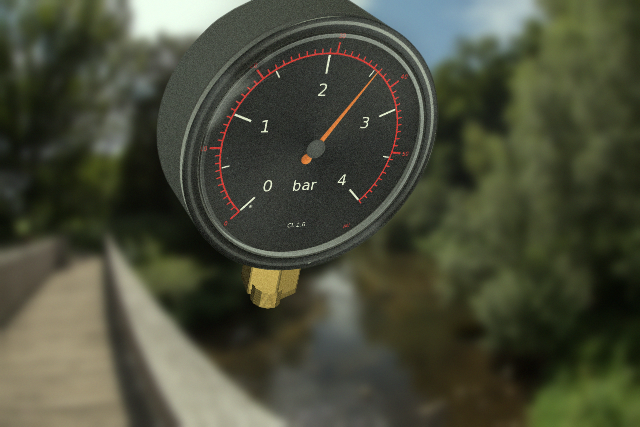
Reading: 2.5; bar
